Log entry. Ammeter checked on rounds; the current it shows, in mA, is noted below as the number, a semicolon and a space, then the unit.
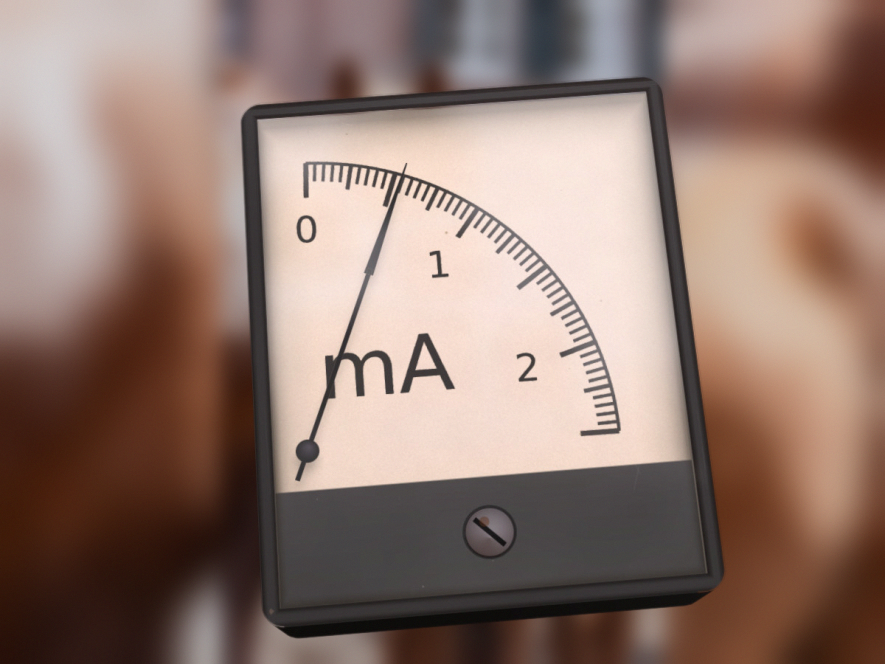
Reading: 0.55; mA
